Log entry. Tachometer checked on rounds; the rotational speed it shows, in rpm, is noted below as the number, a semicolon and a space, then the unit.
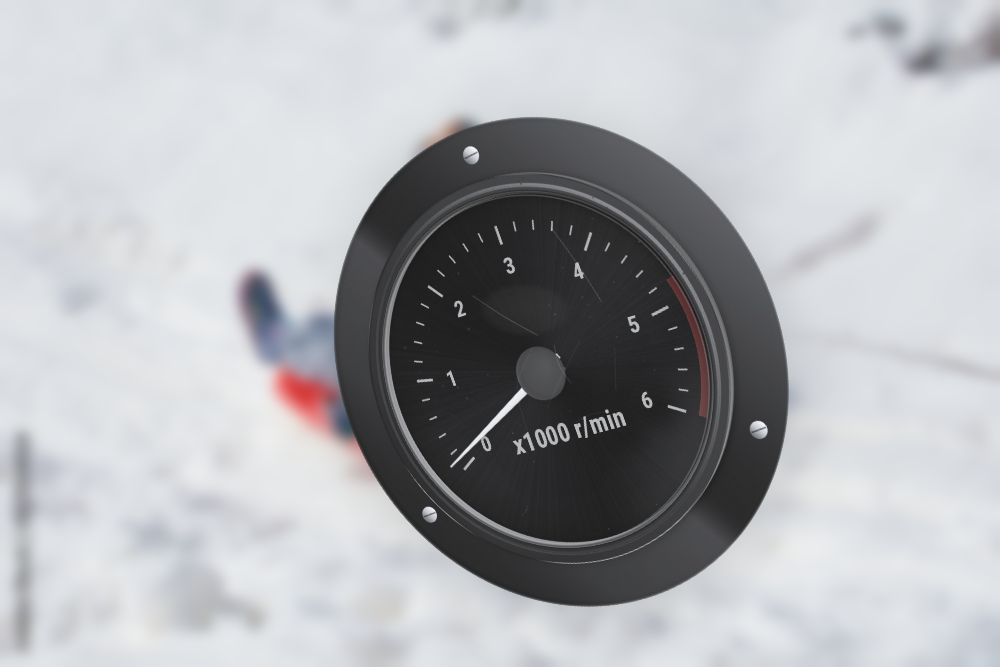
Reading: 100; rpm
